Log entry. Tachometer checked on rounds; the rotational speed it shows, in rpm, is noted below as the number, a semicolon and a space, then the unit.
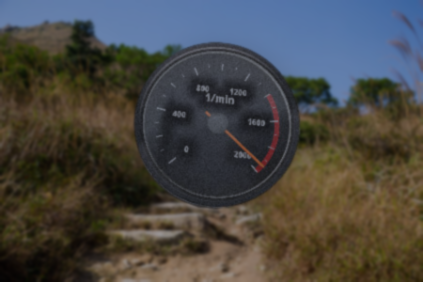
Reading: 1950; rpm
